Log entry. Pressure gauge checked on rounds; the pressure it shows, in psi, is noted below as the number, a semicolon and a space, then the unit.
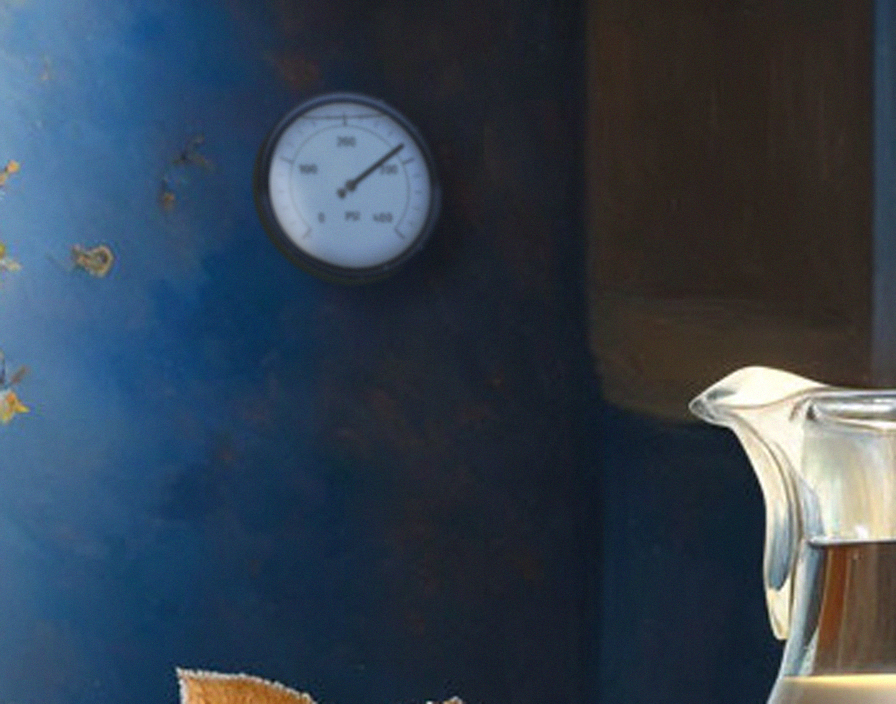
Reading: 280; psi
